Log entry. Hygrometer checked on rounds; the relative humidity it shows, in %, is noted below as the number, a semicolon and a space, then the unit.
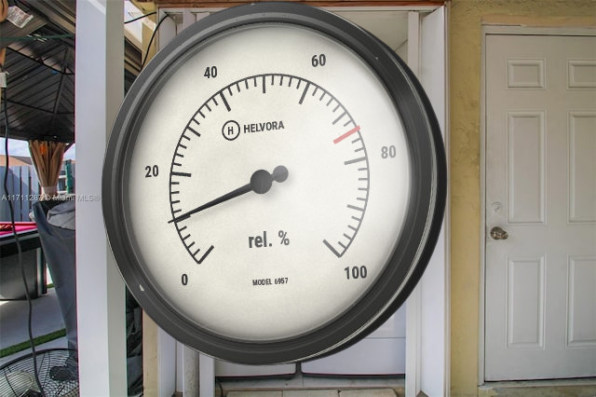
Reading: 10; %
